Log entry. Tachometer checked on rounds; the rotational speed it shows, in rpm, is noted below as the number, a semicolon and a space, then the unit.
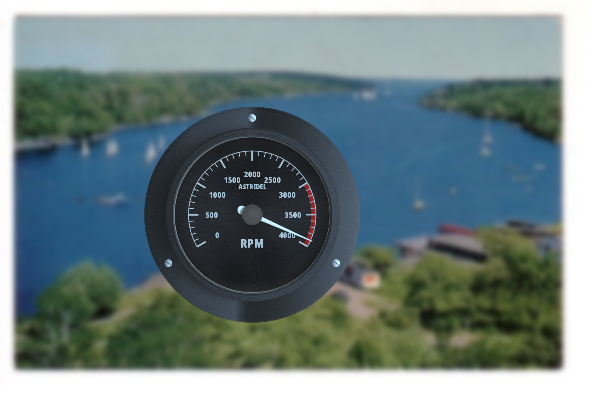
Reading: 3900; rpm
